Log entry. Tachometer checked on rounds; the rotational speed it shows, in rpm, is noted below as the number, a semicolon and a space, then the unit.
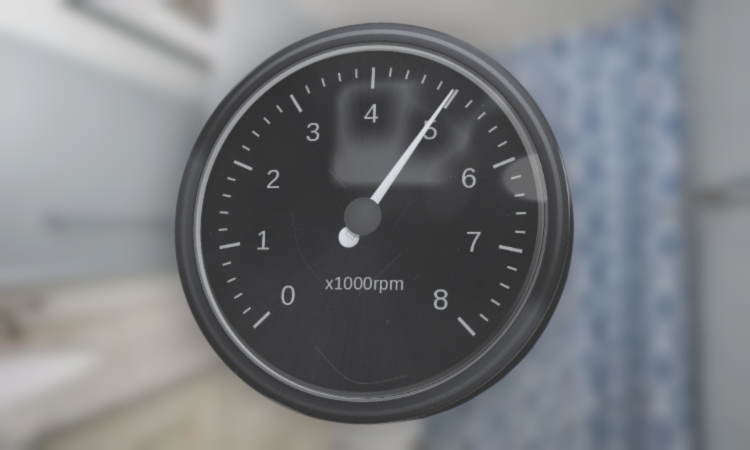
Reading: 5000; rpm
